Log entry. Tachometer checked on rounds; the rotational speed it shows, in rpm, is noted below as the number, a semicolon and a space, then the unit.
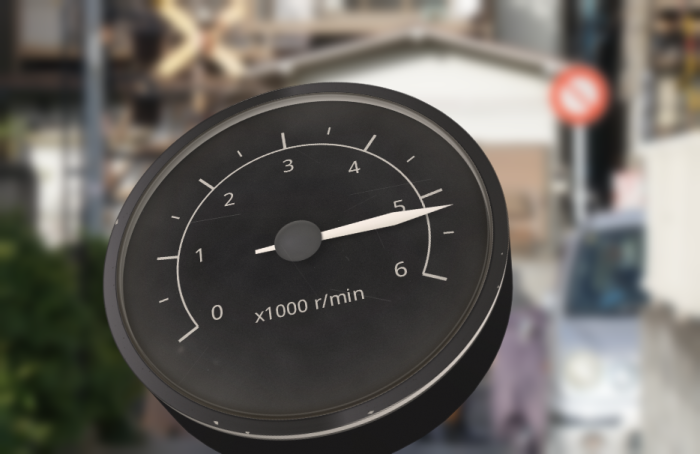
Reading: 5250; rpm
